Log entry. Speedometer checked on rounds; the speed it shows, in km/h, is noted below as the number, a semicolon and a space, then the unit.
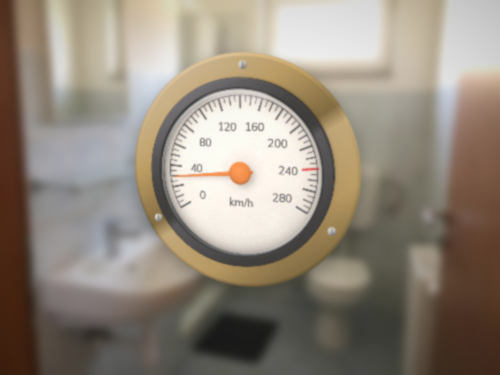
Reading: 30; km/h
